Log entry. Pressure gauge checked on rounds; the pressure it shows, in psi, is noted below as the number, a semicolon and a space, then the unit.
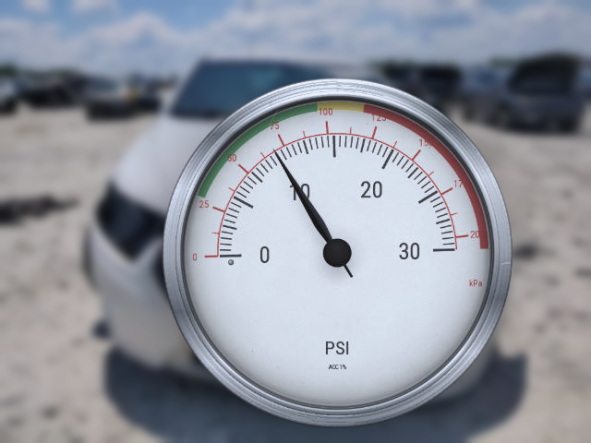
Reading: 10; psi
